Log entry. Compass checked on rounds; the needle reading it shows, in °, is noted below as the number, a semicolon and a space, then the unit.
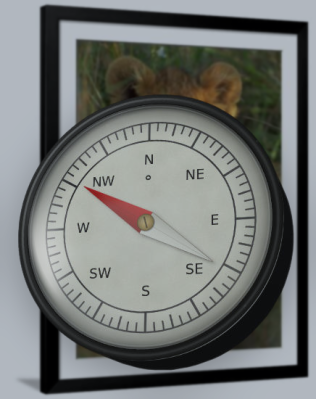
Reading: 302.5; °
